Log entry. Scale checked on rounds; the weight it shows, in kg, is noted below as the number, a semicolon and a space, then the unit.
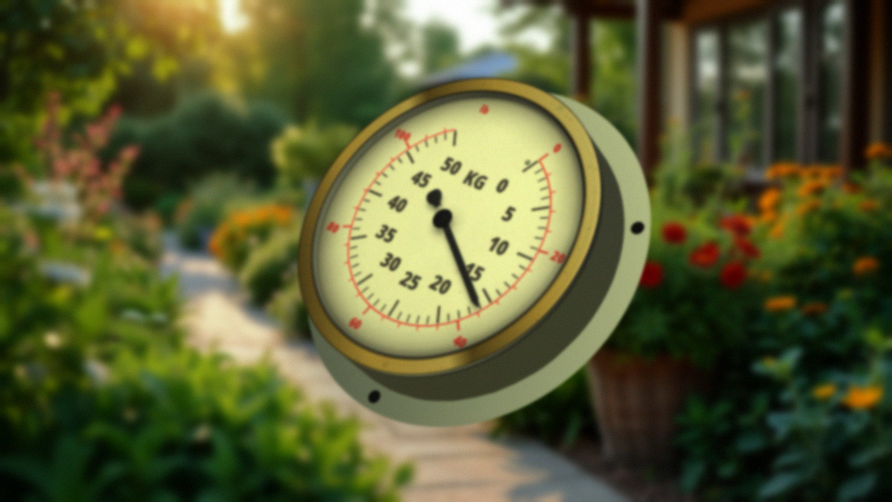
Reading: 16; kg
